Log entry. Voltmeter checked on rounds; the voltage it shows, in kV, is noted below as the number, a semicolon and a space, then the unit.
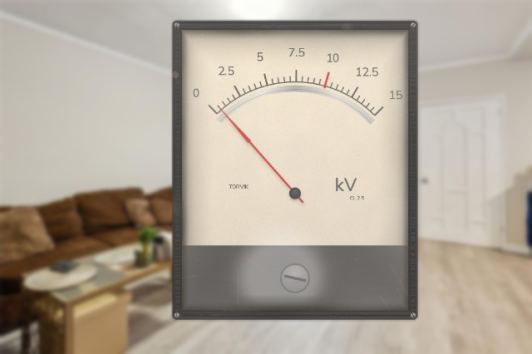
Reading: 0.5; kV
